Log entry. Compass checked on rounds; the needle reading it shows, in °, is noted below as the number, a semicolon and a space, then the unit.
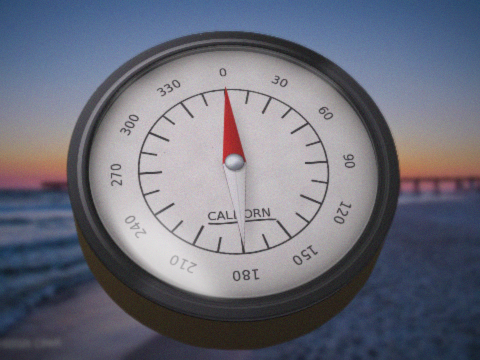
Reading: 0; °
